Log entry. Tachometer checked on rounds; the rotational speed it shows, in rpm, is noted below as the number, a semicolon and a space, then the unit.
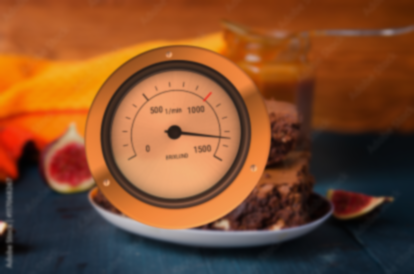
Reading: 1350; rpm
